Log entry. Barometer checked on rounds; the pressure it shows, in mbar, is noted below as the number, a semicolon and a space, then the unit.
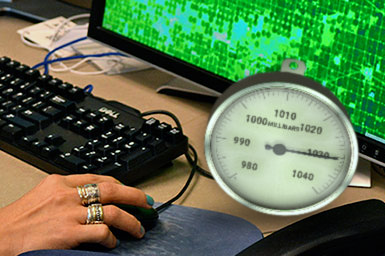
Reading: 1030; mbar
